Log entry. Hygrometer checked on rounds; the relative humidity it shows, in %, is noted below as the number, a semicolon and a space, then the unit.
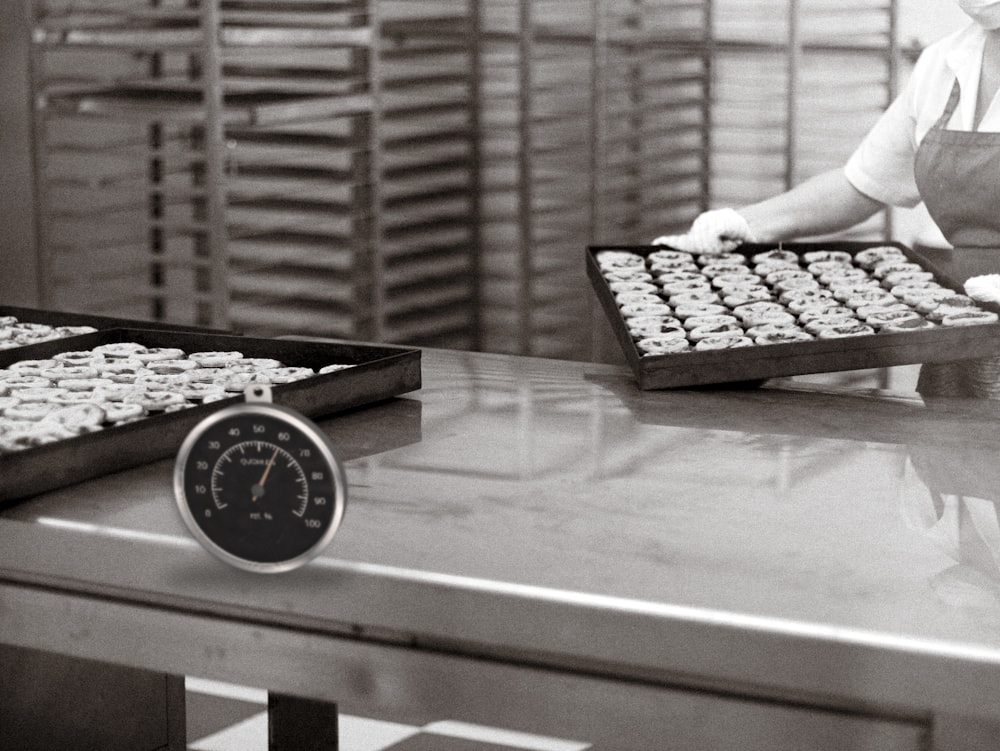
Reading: 60; %
